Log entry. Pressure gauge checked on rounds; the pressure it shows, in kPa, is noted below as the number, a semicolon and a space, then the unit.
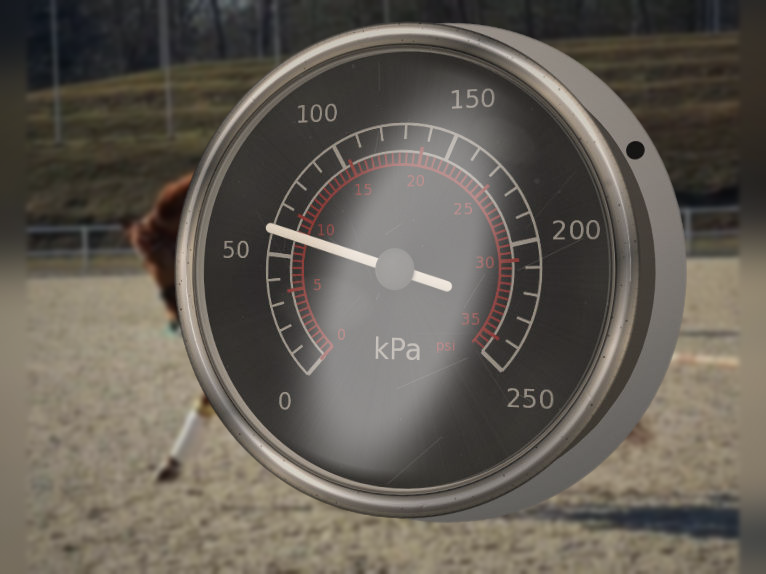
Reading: 60; kPa
